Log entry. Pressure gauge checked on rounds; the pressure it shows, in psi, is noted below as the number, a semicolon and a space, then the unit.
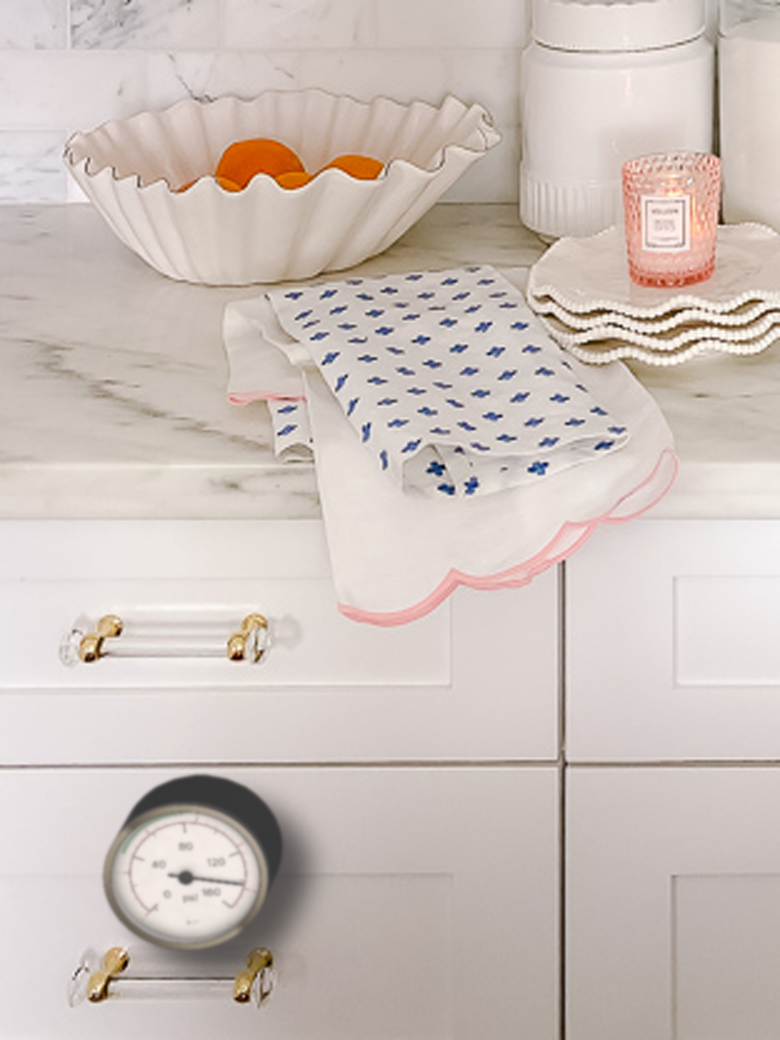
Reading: 140; psi
